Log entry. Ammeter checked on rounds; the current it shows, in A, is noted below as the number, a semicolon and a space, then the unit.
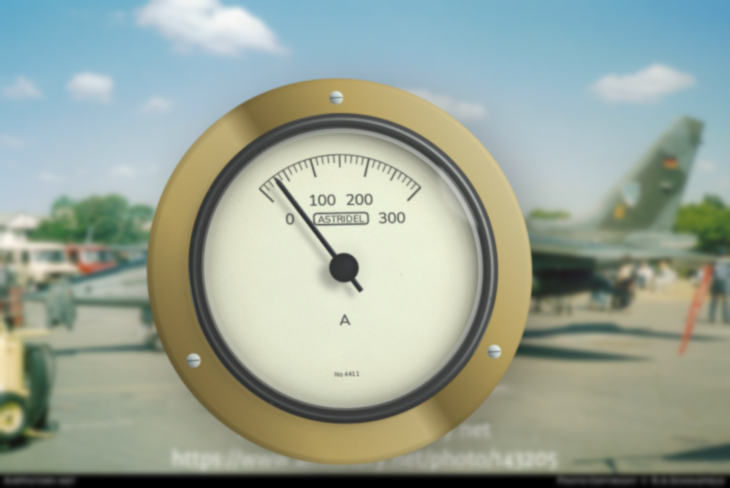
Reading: 30; A
